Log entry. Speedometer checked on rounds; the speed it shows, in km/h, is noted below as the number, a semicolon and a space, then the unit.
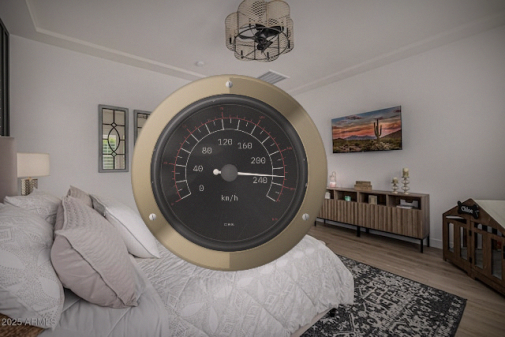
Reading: 230; km/h
